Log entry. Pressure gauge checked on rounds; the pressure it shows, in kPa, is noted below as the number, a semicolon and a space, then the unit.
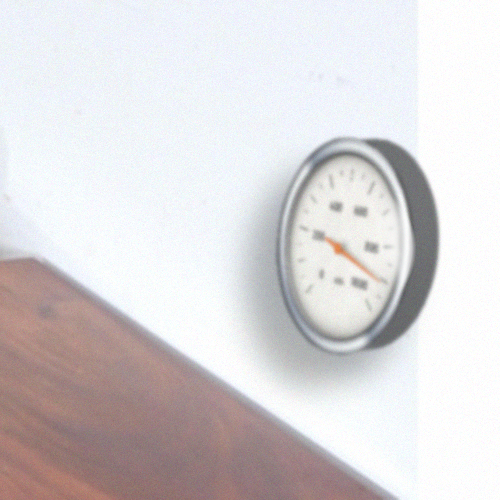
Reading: 900; kPa
